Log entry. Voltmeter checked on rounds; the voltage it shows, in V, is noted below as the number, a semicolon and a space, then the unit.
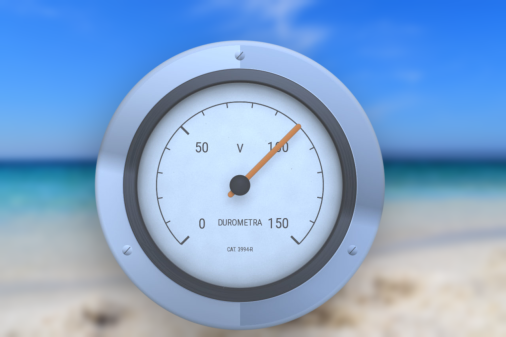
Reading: 100; V
